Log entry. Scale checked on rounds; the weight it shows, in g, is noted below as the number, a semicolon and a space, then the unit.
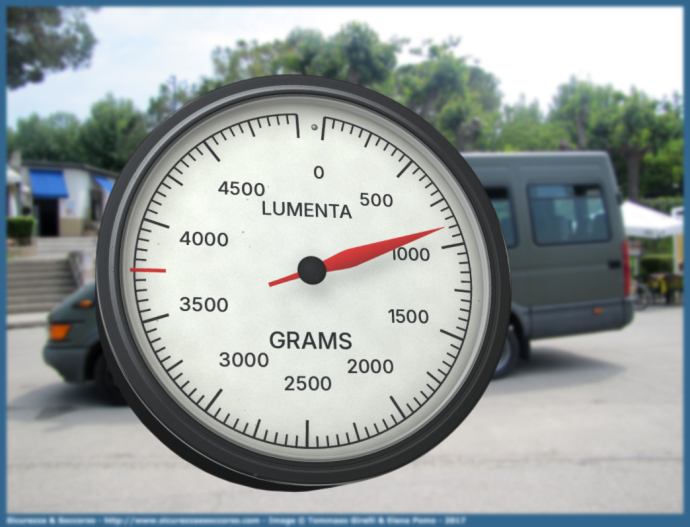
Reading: 900; g
